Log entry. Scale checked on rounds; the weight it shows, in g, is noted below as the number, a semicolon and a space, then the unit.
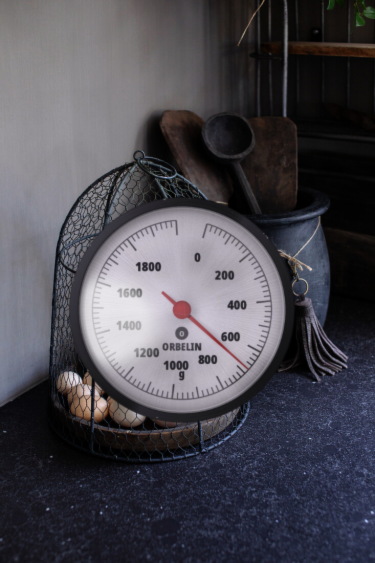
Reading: 680; g
